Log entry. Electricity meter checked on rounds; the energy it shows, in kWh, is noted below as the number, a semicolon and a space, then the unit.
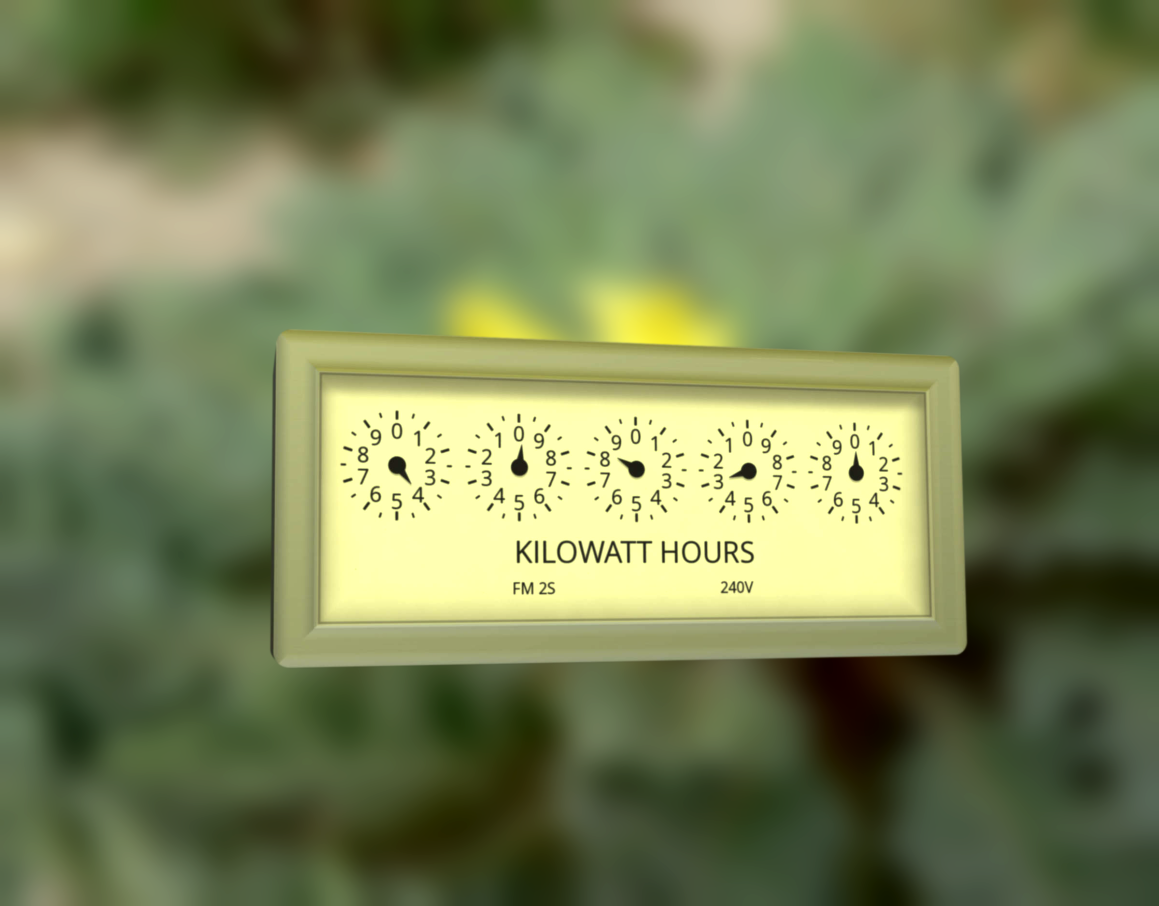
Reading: 39830; kWh
